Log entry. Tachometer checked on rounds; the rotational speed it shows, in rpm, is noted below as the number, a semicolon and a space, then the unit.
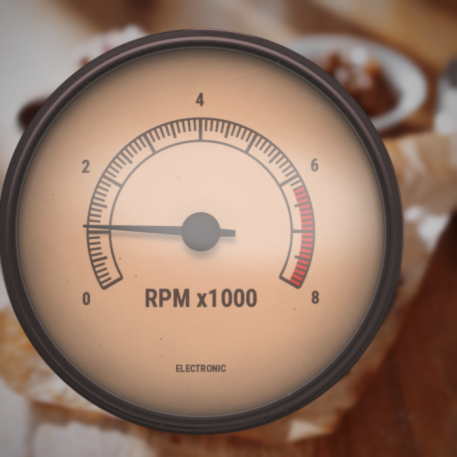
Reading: 1100; rpm
